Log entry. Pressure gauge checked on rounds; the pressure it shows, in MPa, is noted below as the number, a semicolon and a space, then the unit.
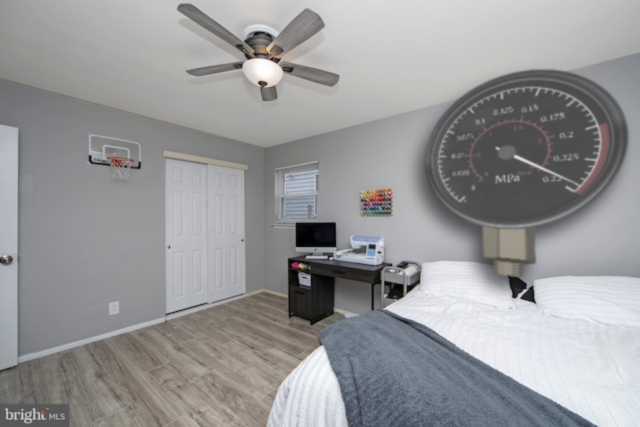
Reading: 0.245; MPa
